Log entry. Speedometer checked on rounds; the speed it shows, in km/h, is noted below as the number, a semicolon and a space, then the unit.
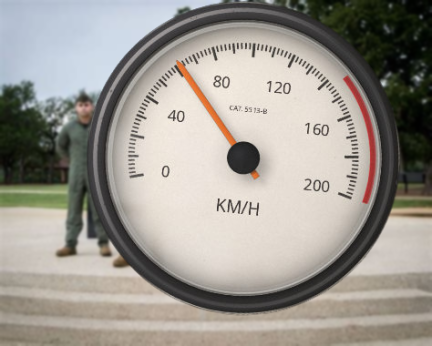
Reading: 62; km/h
